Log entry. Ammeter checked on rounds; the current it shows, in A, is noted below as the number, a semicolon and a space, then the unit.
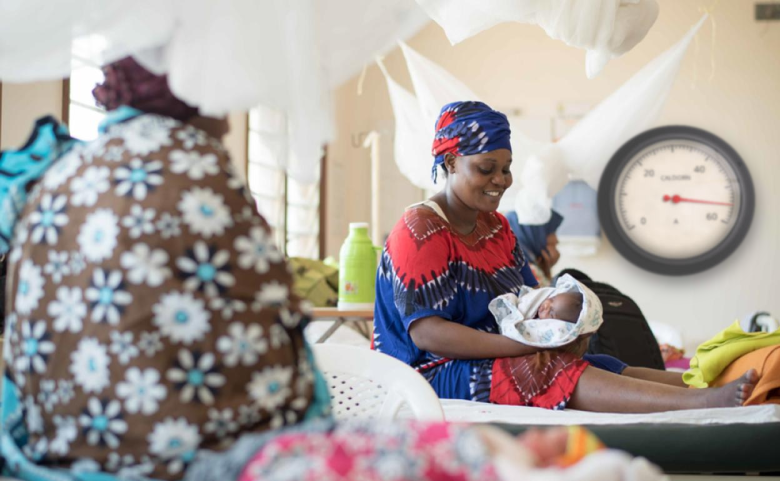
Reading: 55; A
